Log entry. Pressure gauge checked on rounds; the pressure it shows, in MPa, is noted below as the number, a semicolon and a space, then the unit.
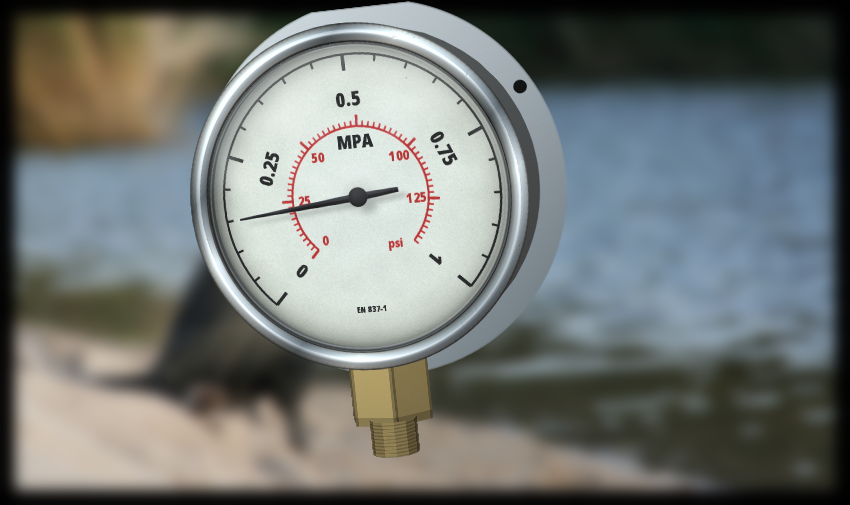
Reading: 0.15; MPa
